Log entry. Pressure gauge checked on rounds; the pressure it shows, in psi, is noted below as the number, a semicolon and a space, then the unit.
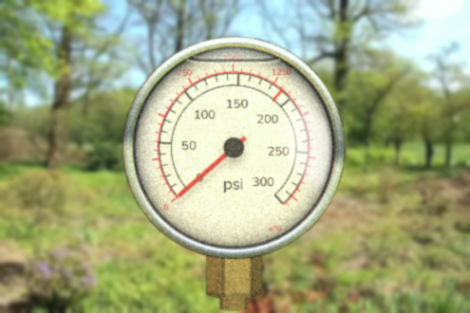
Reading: 0; psi
